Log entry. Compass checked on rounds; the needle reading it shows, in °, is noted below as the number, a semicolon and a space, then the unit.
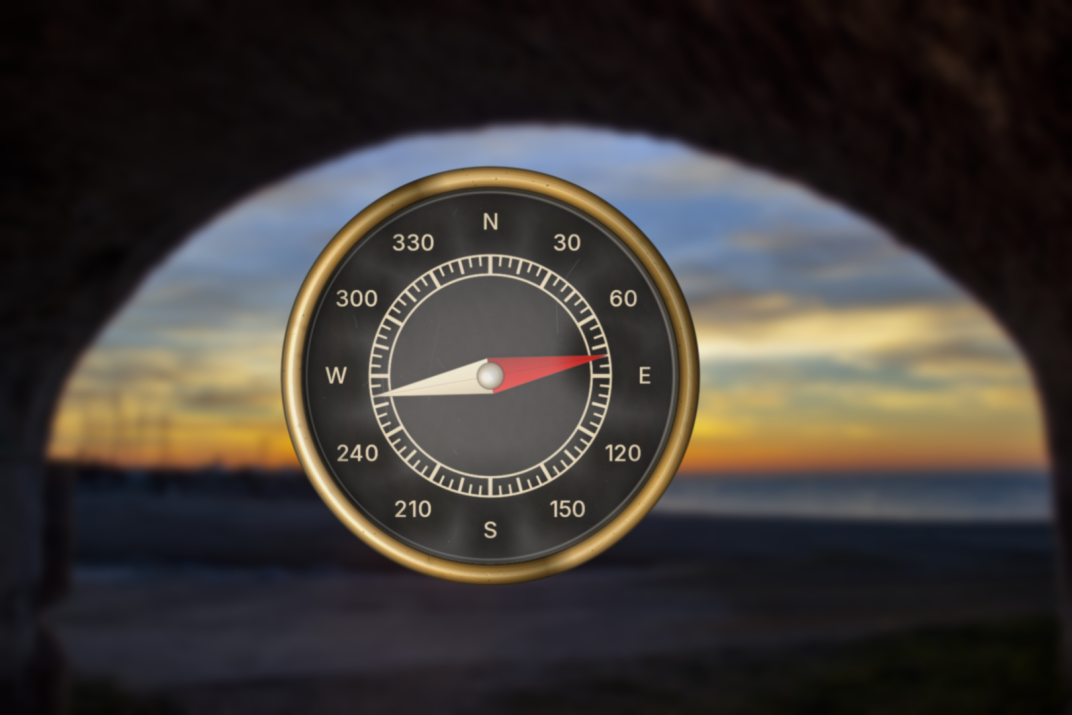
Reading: 80; °
